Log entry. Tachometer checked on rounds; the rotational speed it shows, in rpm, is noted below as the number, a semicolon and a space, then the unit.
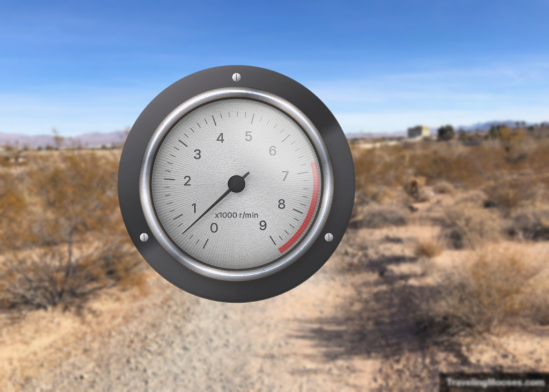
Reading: 600; rpm
